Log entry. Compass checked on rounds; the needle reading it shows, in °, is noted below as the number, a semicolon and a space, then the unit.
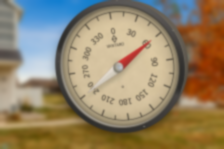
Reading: 60; °
